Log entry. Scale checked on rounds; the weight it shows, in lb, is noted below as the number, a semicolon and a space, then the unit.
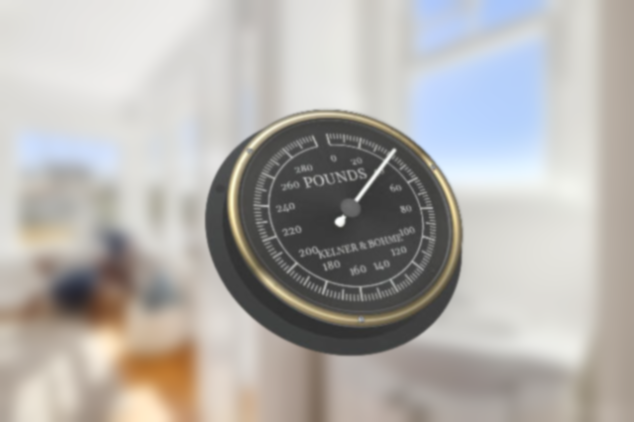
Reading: 40; lb
